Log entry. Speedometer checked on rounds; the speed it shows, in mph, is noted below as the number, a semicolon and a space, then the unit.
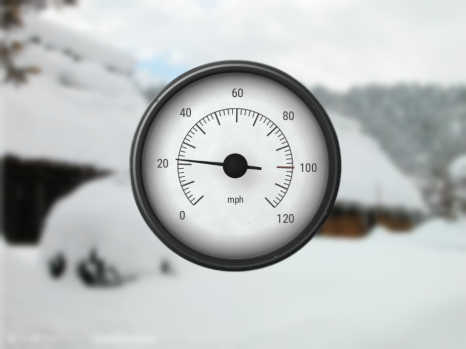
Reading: 22; mph
